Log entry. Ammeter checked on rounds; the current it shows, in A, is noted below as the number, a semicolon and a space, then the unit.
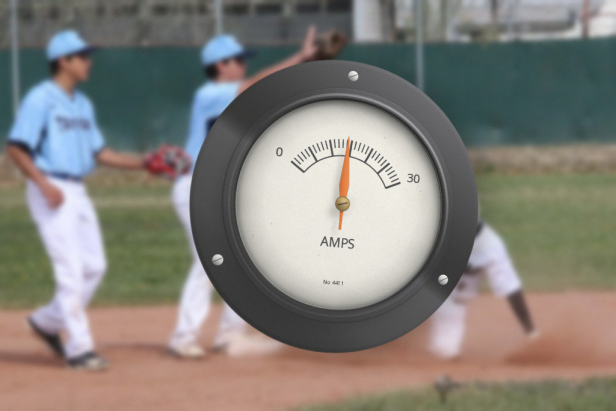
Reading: 14; A
